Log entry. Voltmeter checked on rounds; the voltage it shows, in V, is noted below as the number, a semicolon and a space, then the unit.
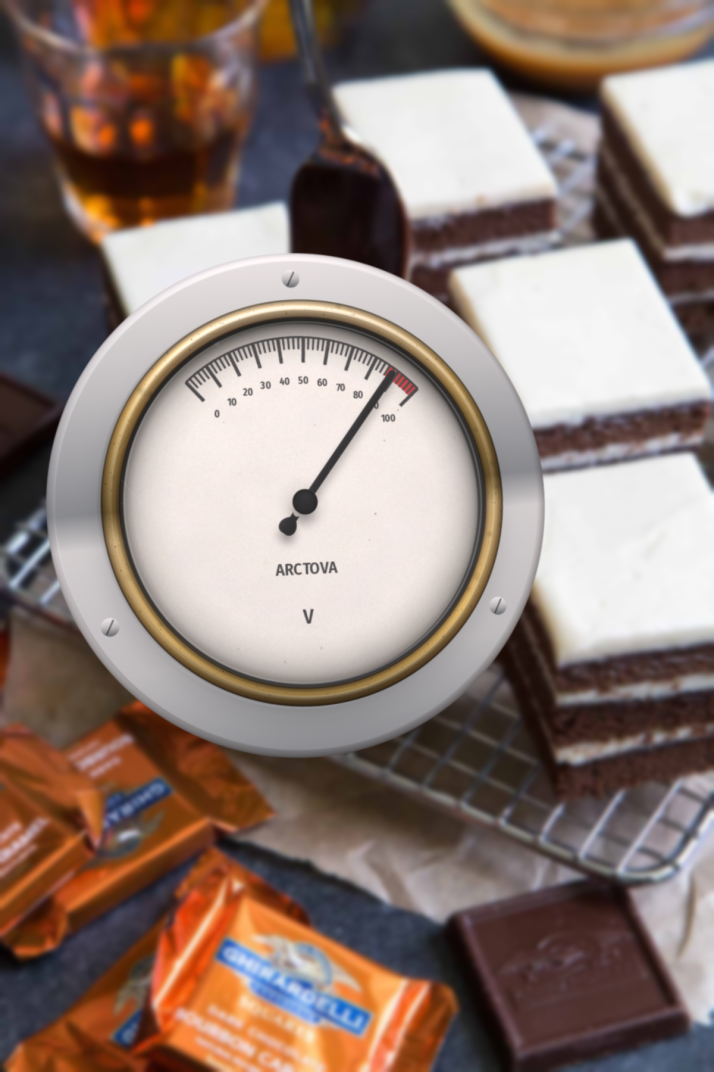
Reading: 88; V
